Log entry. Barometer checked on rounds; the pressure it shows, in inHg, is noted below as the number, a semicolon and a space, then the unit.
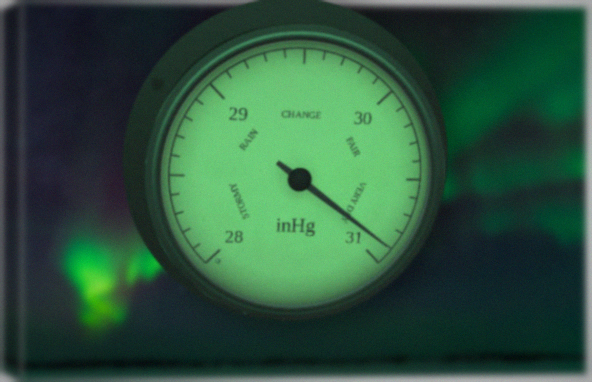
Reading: 30.9; inHg
